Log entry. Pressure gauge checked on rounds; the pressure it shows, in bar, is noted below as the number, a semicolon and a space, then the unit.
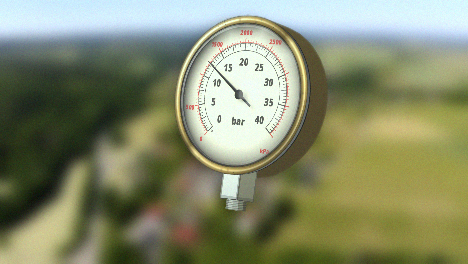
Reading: 12.5; bar
